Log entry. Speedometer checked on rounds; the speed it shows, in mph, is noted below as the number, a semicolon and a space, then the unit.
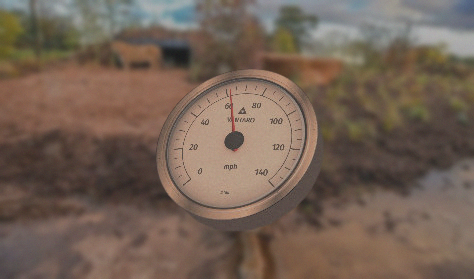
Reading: 62.5; mph
